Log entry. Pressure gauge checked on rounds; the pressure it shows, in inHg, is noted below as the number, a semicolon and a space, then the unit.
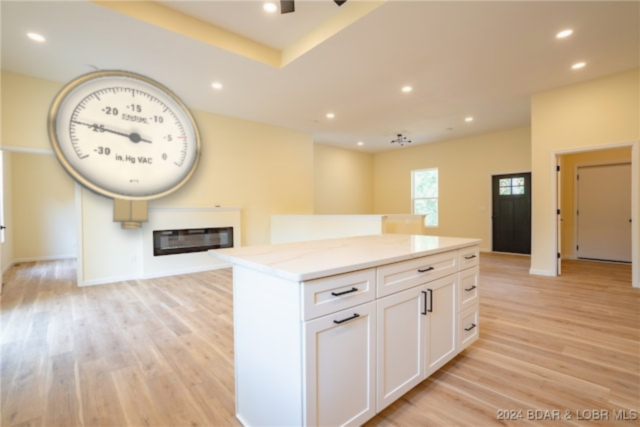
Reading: -25; inHg
